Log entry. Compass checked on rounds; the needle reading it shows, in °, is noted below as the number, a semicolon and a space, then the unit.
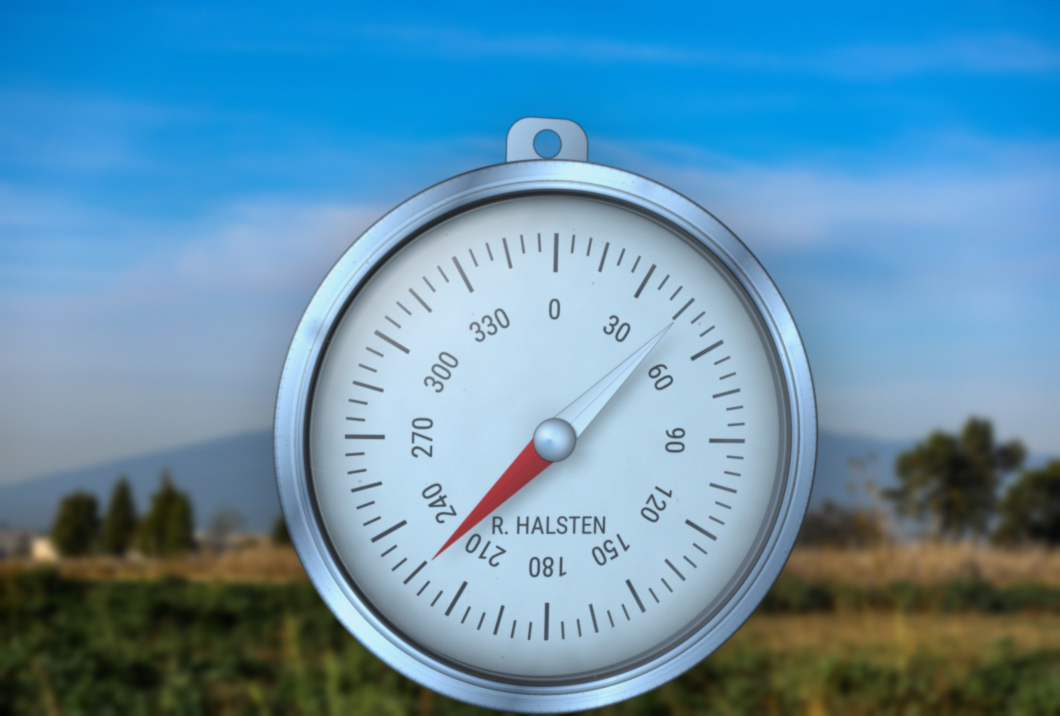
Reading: 225; °
